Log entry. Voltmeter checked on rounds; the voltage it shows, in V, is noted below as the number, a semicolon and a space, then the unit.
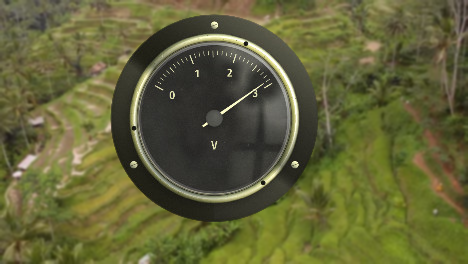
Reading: 2.9; V
